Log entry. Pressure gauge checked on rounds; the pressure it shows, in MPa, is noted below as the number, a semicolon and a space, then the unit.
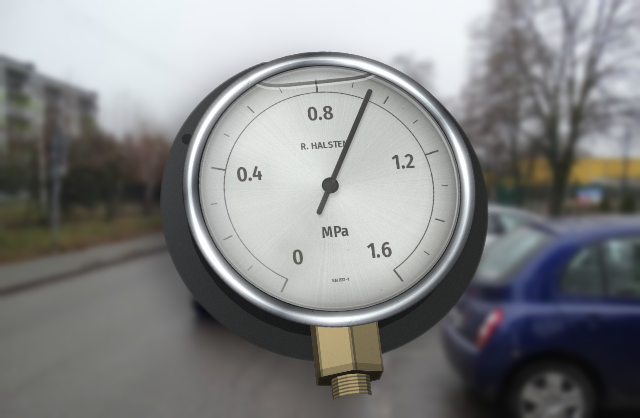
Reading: 0.95; MPa
